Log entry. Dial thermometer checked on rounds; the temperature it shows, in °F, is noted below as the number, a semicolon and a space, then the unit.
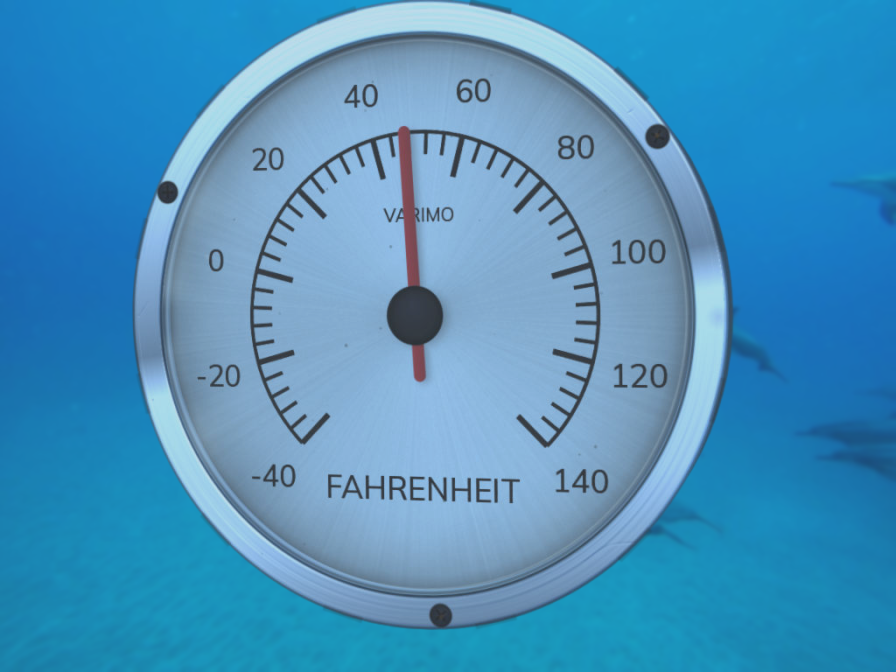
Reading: 48; °F
